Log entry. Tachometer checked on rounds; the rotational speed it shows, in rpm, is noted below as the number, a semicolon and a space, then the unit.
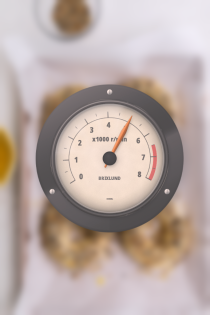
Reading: 5000; rpm
